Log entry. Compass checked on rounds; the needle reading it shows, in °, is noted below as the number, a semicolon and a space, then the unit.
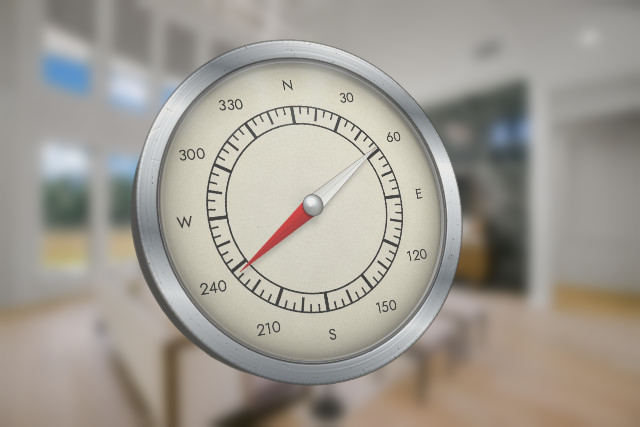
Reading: 237.5; °
